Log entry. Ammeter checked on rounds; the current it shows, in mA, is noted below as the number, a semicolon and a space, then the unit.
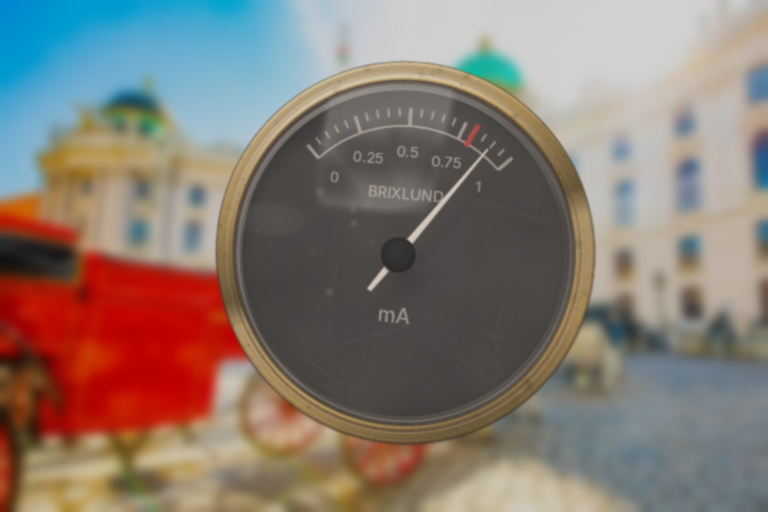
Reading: 0.9; mA
